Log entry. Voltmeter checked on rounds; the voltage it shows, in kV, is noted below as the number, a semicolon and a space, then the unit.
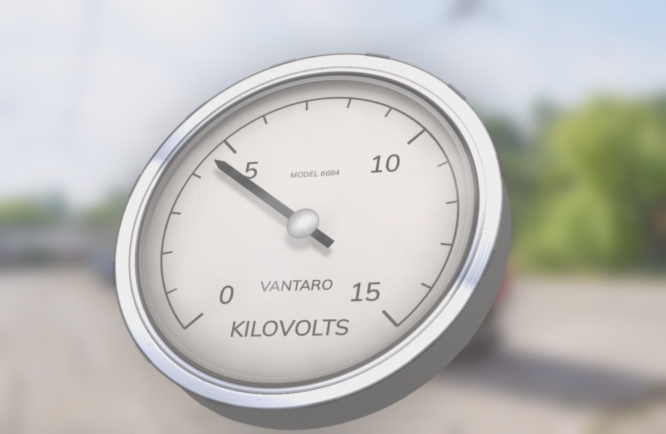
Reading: 4.5; kV
